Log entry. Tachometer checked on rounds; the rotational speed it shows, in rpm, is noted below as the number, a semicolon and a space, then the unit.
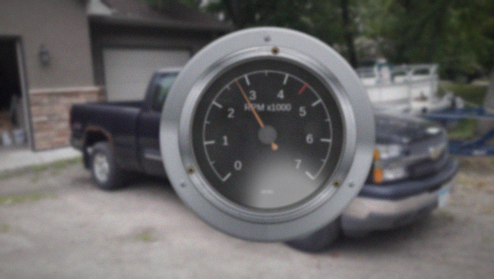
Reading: 2750; rpm
